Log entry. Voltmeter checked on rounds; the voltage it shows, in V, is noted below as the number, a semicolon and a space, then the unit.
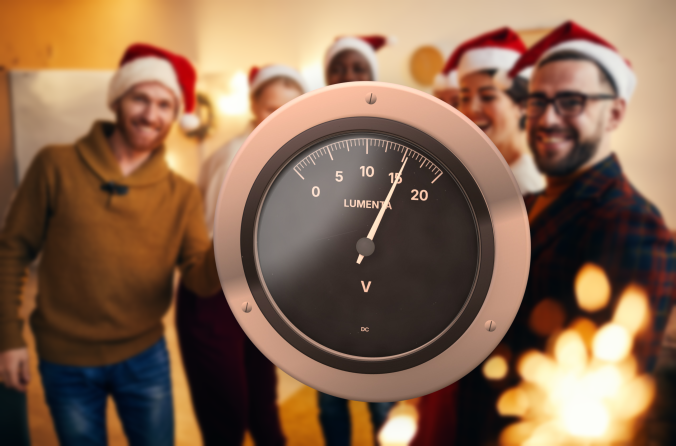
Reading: 15.5; V
